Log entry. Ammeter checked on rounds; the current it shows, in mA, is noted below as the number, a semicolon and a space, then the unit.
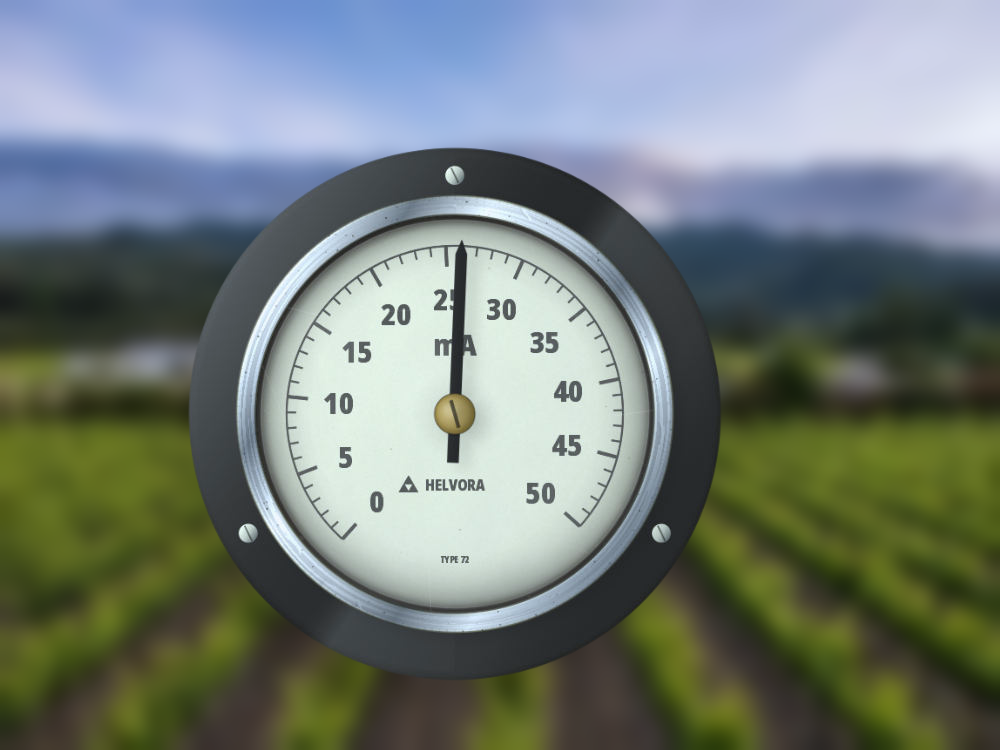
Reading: 26; mA
